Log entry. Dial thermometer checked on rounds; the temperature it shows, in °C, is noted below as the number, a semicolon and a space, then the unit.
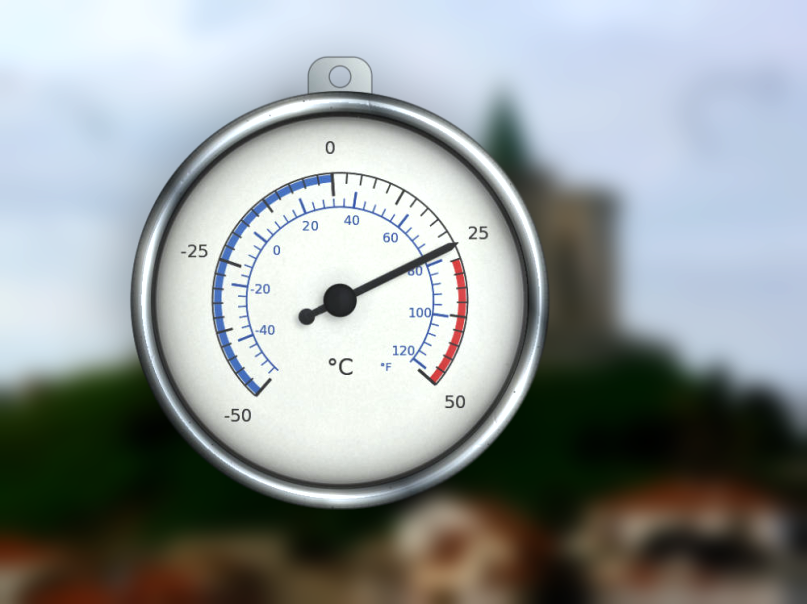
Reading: 25; °C
